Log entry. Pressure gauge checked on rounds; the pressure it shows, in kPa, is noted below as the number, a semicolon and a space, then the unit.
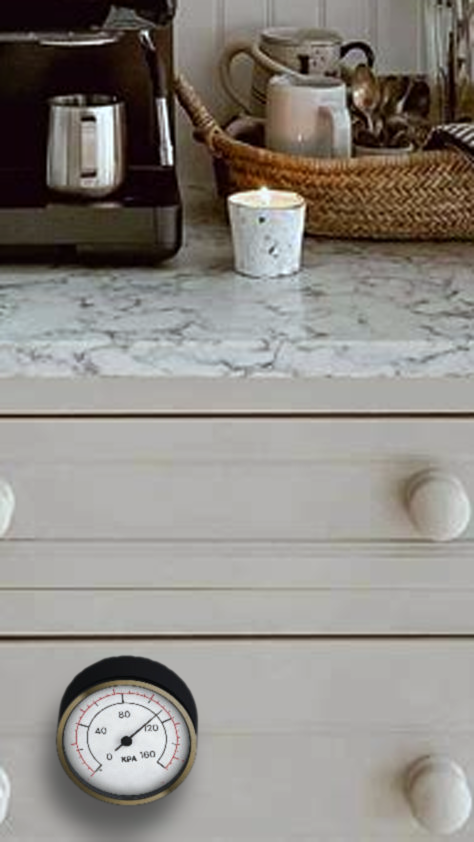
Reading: 110; kPa
